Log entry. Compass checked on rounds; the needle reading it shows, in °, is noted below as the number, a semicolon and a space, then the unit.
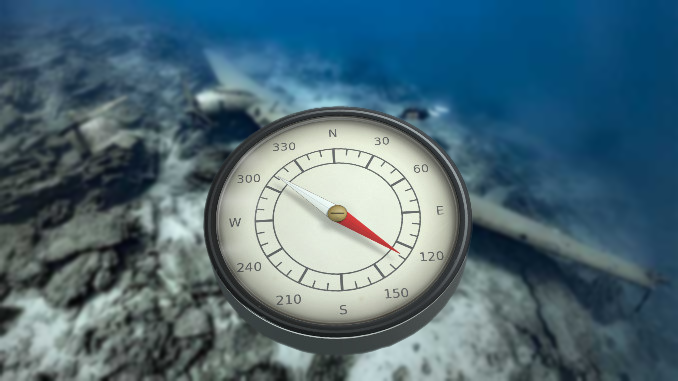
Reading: 130; °
